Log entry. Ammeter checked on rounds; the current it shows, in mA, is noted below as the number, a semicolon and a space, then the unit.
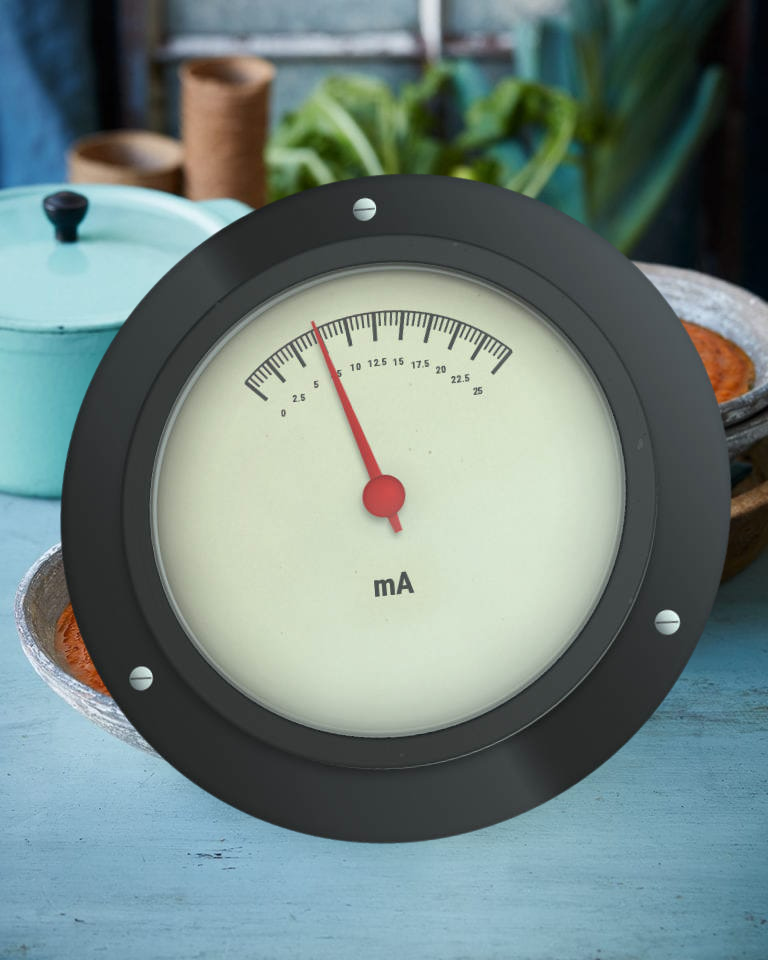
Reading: 7.5; mA
